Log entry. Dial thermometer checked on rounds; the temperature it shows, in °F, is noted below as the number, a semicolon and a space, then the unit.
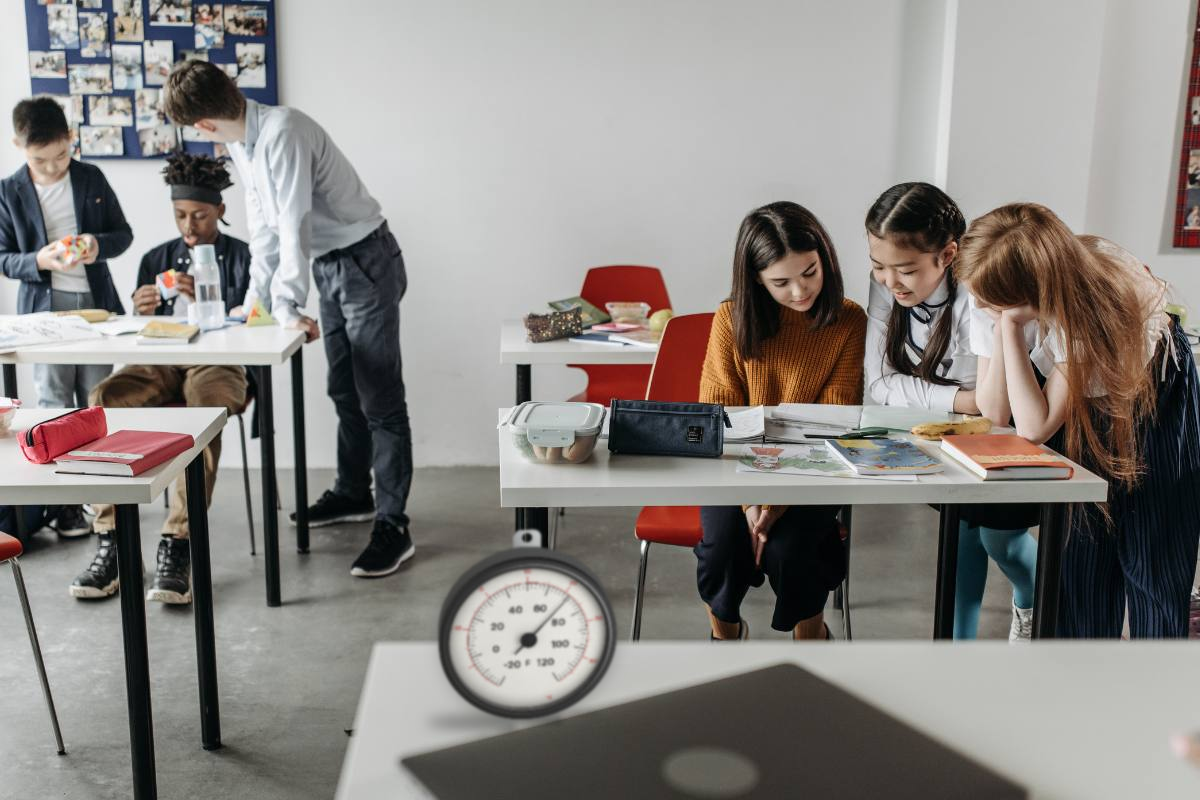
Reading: 70; °F
